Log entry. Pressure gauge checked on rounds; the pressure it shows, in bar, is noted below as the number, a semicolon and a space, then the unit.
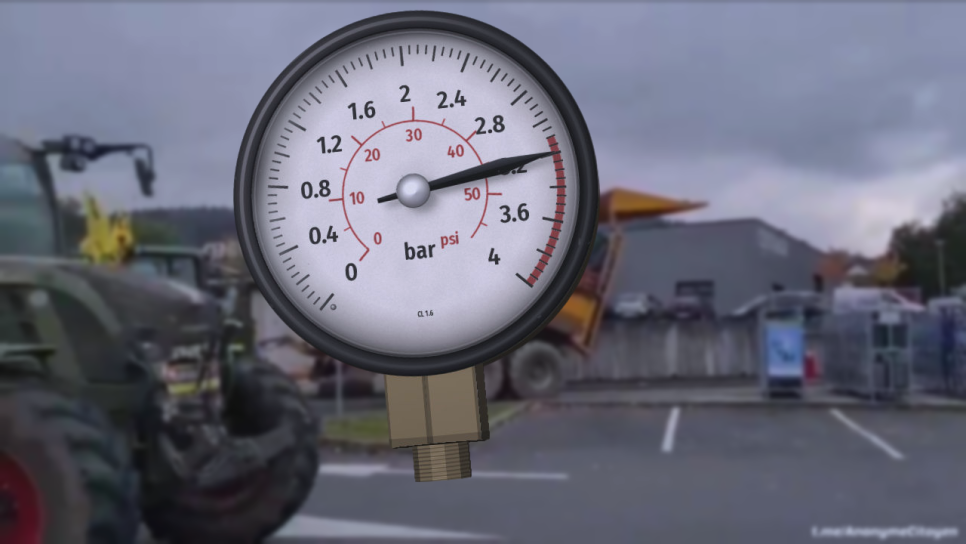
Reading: 3.2; bar
